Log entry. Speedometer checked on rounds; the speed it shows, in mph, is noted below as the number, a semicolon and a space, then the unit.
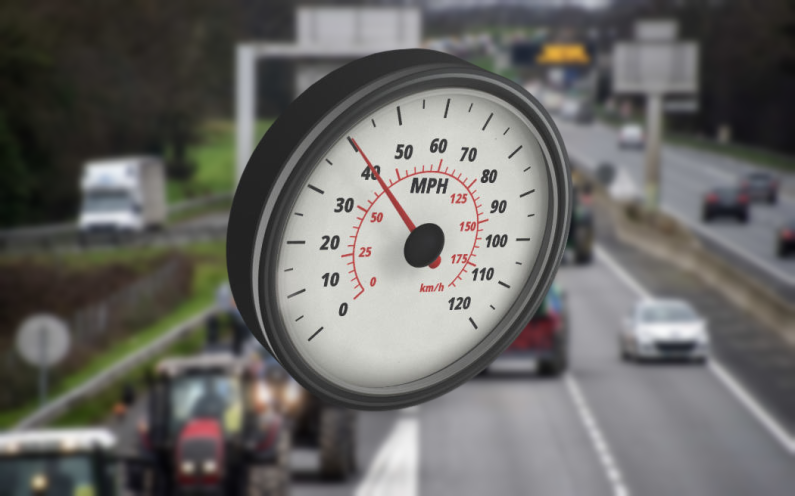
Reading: 40; mph
